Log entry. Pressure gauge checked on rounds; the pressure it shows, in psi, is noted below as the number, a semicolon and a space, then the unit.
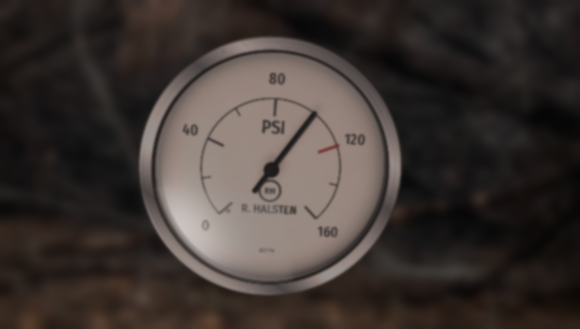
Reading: 100; psi
